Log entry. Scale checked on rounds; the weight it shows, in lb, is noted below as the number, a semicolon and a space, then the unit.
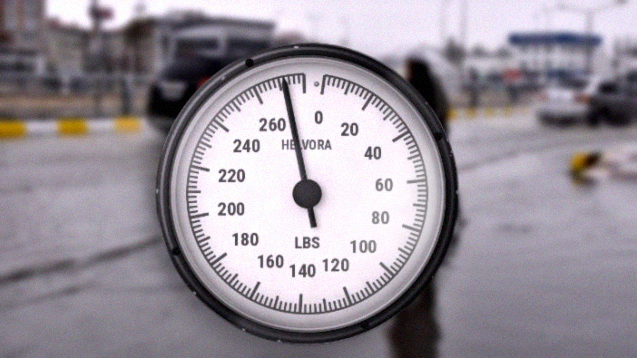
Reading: 272; lb
